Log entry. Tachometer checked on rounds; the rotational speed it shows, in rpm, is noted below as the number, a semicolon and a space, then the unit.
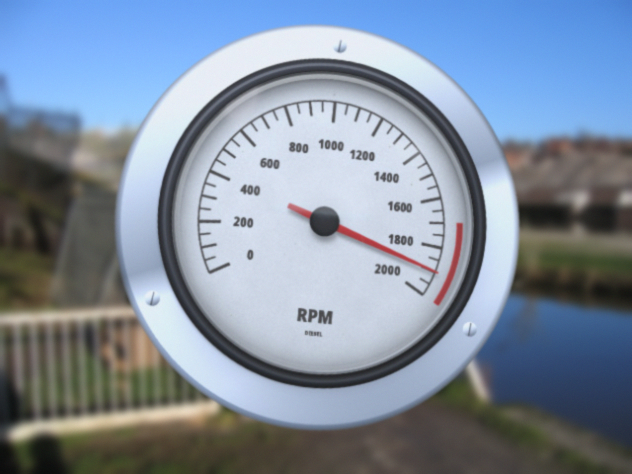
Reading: 1900; rpm
